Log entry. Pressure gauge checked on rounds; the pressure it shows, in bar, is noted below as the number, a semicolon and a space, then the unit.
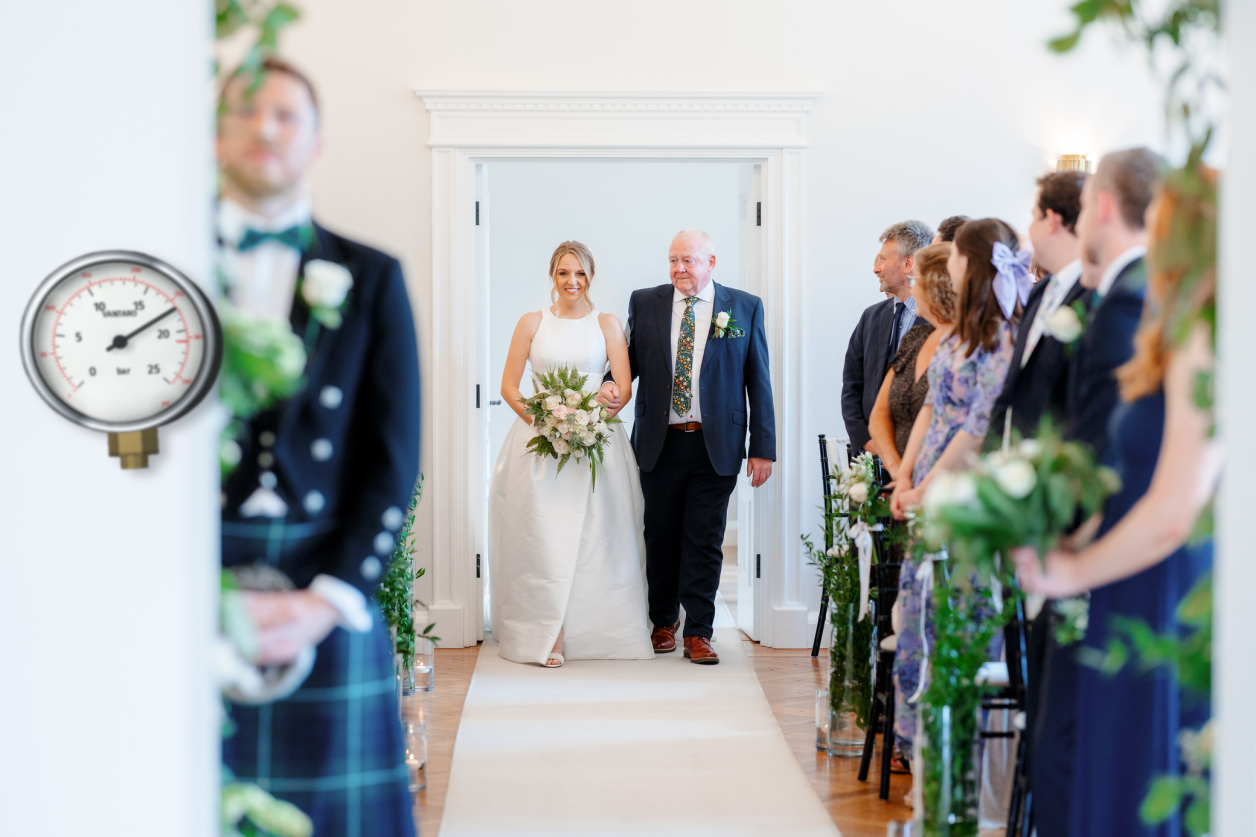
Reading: 18; bar
